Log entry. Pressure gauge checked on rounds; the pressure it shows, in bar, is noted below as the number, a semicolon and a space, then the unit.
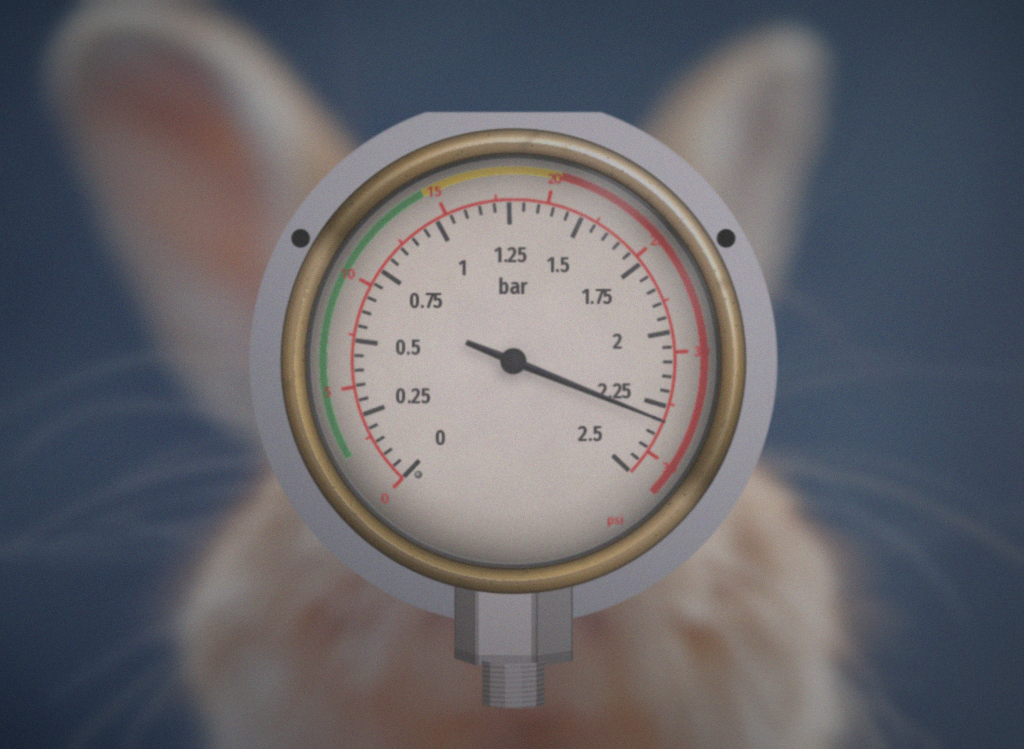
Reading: 2.3; bar
